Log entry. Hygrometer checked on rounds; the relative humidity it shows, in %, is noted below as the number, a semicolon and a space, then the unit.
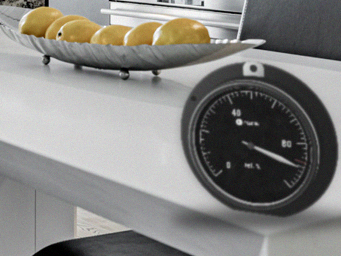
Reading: 90; %
